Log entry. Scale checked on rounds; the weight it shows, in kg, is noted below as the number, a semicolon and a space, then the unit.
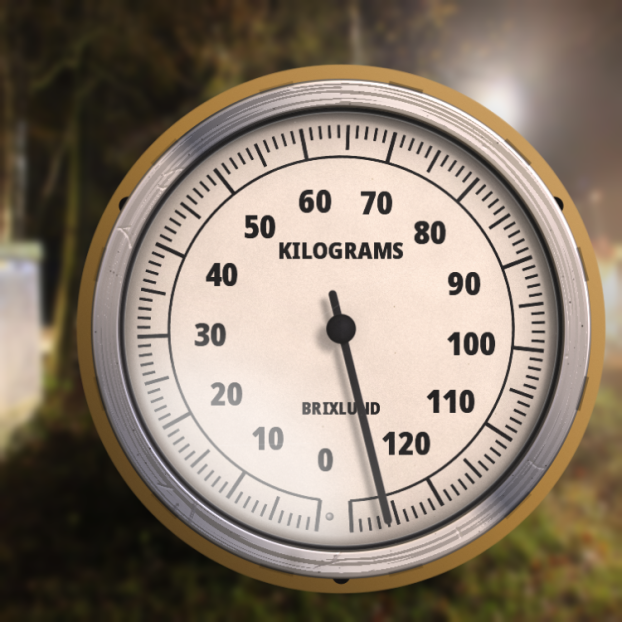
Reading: 126; kg
